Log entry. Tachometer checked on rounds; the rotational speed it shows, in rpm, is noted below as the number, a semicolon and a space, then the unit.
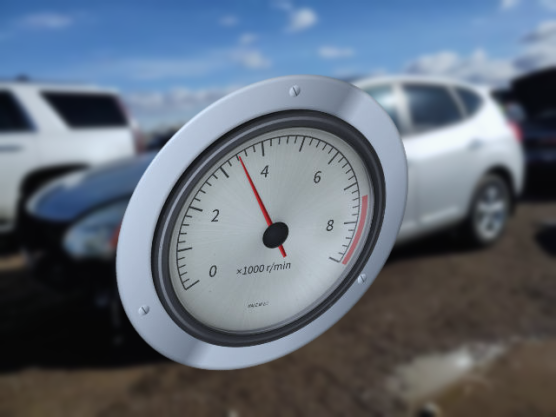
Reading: 3400; rpm
